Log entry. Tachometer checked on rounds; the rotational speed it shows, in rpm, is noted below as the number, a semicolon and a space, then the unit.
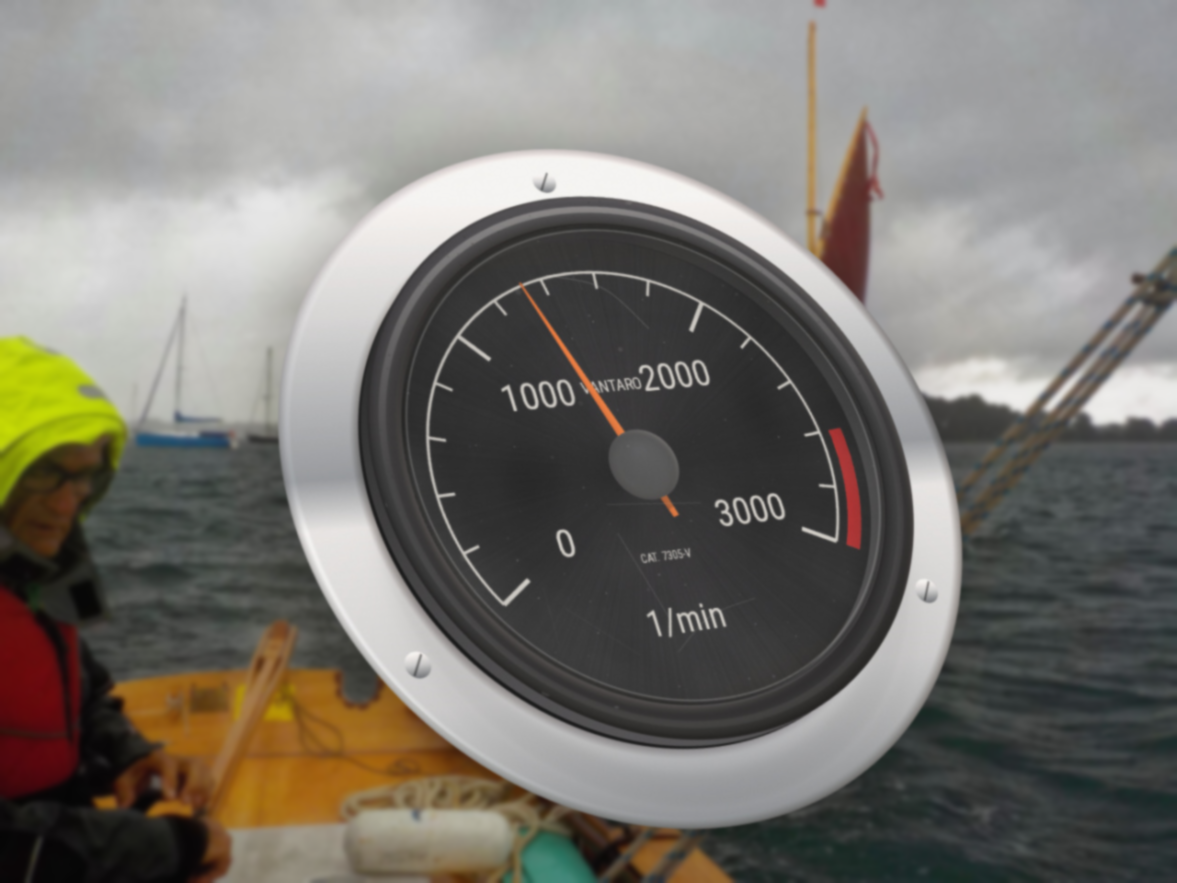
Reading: 1300; rpm
